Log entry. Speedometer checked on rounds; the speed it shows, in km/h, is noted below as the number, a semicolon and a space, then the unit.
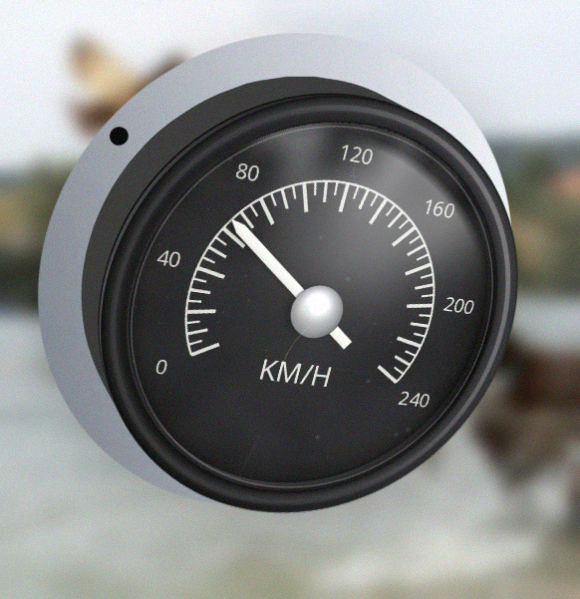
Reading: 65; km/h
